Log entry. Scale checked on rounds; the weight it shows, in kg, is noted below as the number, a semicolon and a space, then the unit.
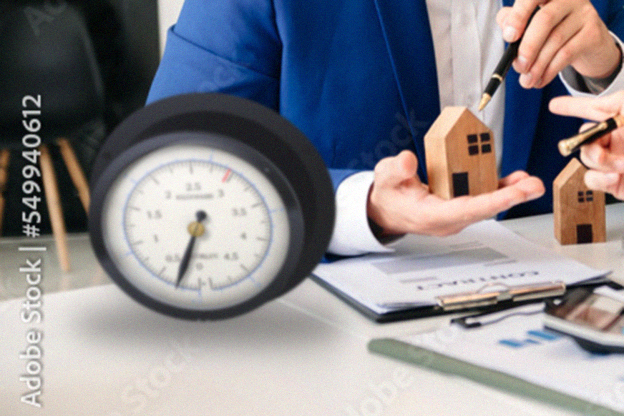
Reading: 0.25; kg
